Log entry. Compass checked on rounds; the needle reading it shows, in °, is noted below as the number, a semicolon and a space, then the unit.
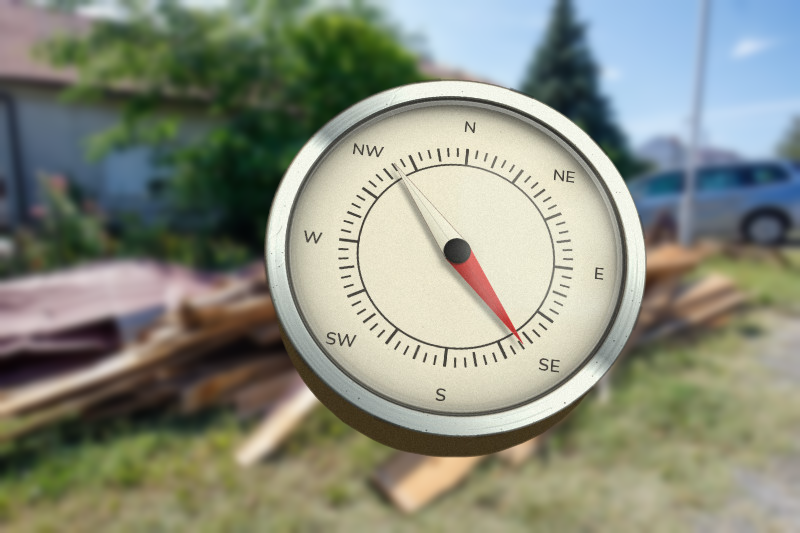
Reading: 140; °
